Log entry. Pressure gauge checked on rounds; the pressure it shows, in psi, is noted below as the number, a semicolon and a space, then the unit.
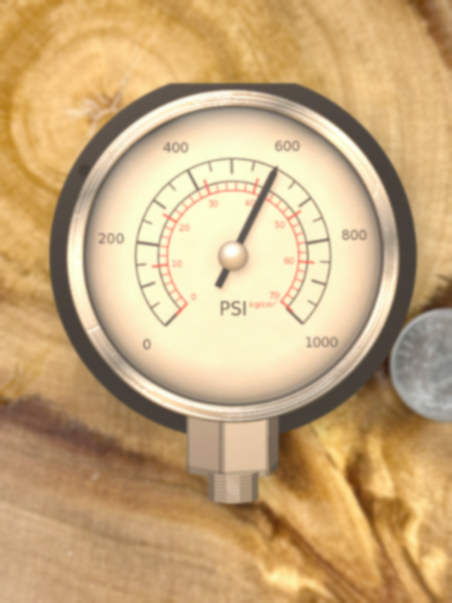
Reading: 600; psi
